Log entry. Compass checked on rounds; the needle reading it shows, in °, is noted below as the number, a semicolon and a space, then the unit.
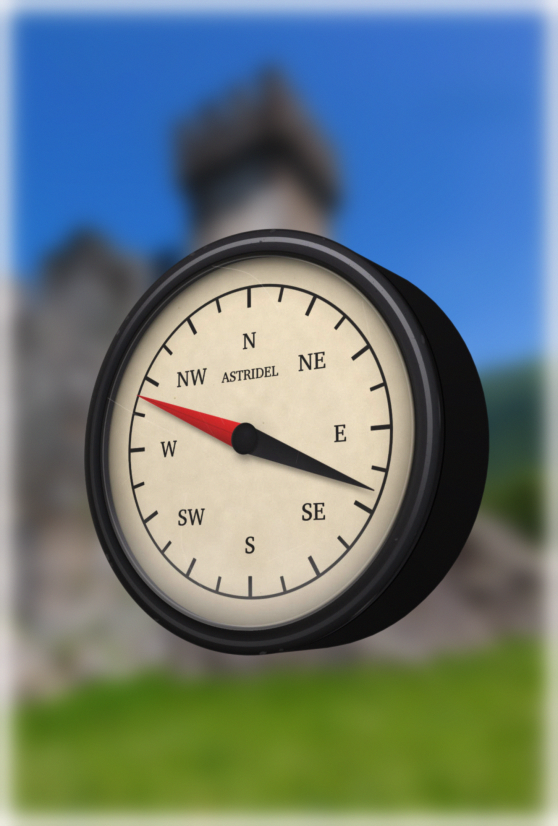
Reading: 292.5; °
